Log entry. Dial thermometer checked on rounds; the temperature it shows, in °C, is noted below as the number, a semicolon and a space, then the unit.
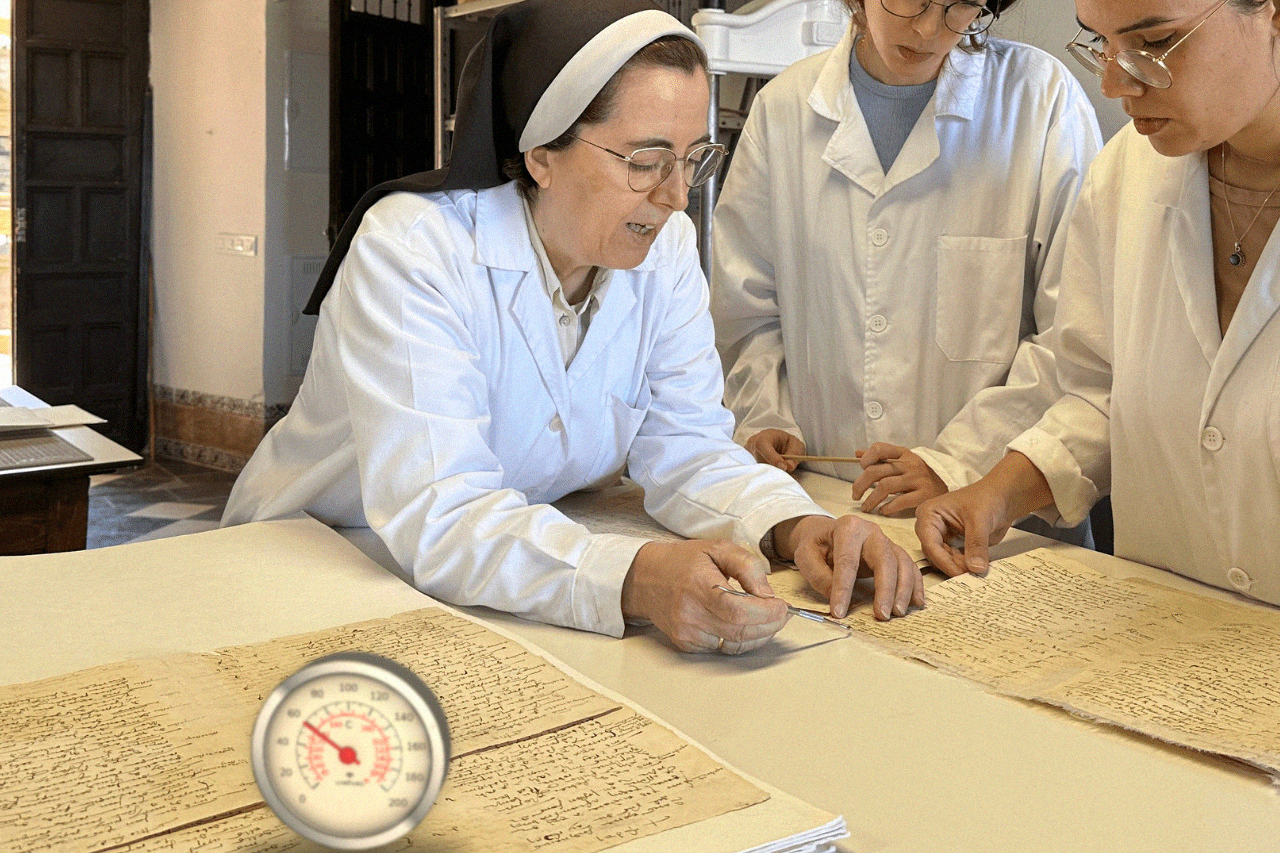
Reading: 60; °C
